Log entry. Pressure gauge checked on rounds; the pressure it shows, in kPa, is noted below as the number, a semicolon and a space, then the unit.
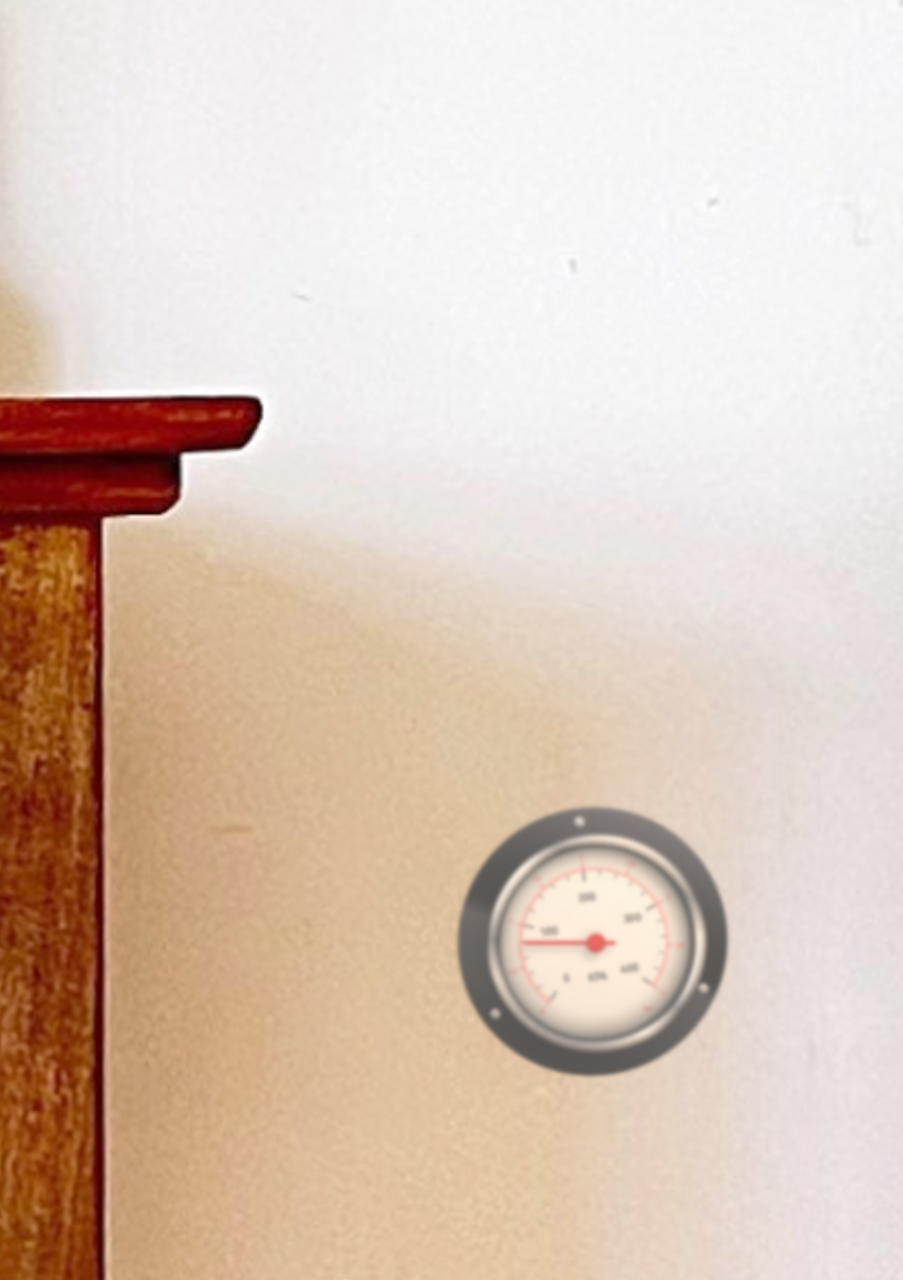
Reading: 80; kPa
